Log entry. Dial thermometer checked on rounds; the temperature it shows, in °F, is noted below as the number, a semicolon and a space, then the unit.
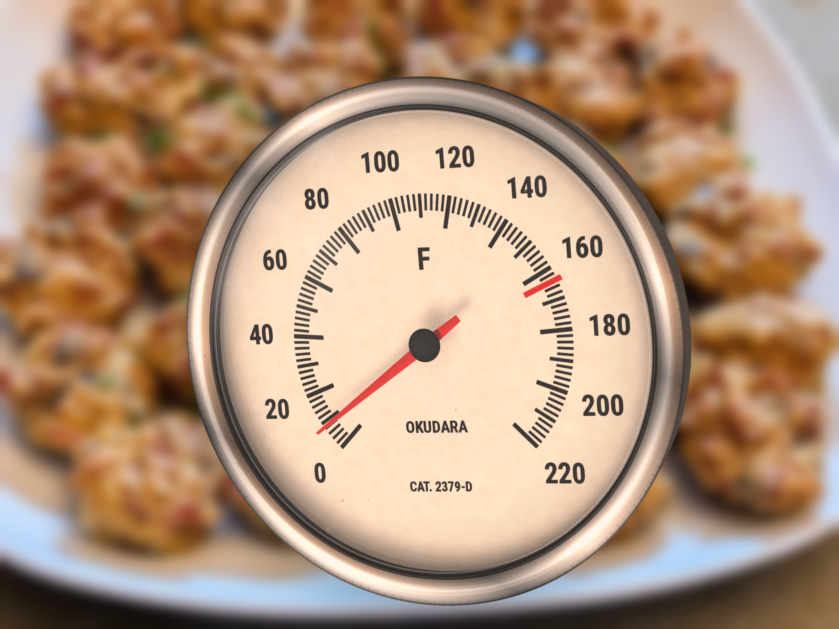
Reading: 8; °F
